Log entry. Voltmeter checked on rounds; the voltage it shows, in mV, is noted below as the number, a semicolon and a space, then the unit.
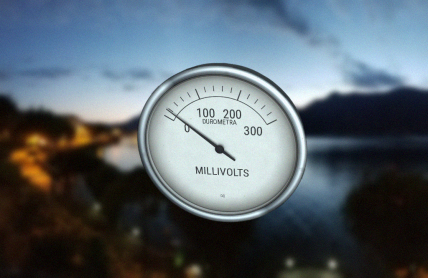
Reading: 20; mV
